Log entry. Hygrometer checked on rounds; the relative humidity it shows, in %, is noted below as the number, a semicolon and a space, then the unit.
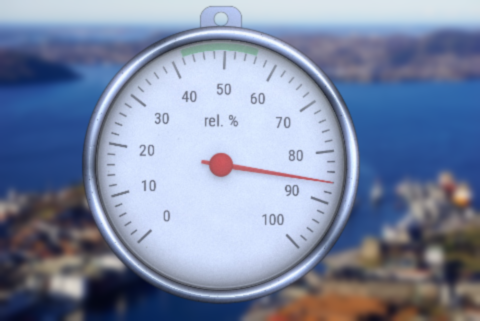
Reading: 86; %
